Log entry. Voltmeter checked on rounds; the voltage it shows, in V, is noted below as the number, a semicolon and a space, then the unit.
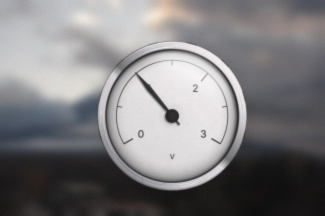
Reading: 1; V
